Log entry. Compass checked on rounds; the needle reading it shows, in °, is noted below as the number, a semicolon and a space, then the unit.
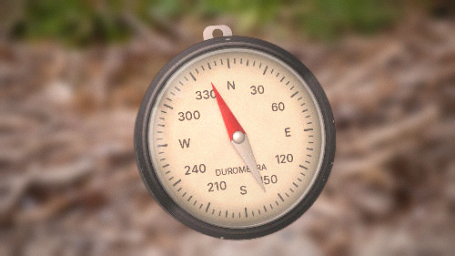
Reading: 340; °
